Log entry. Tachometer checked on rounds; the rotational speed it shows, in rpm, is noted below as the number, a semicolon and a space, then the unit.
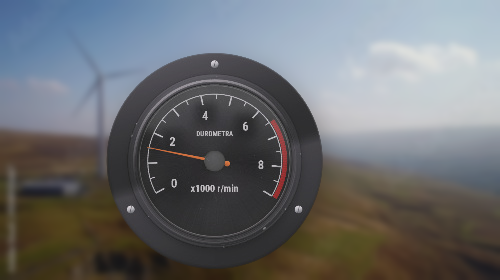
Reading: 1500; rpm
